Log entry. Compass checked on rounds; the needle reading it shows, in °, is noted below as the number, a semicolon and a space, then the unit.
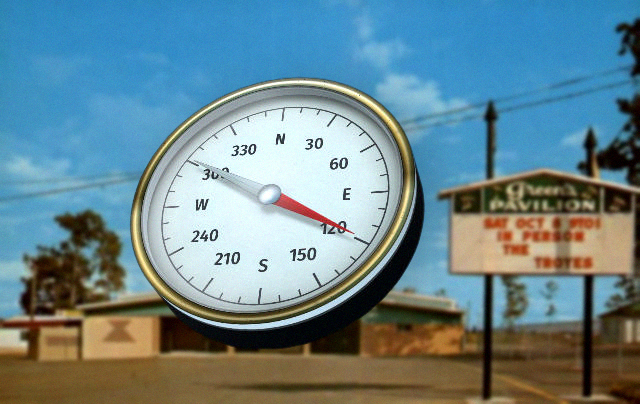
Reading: 120; °
